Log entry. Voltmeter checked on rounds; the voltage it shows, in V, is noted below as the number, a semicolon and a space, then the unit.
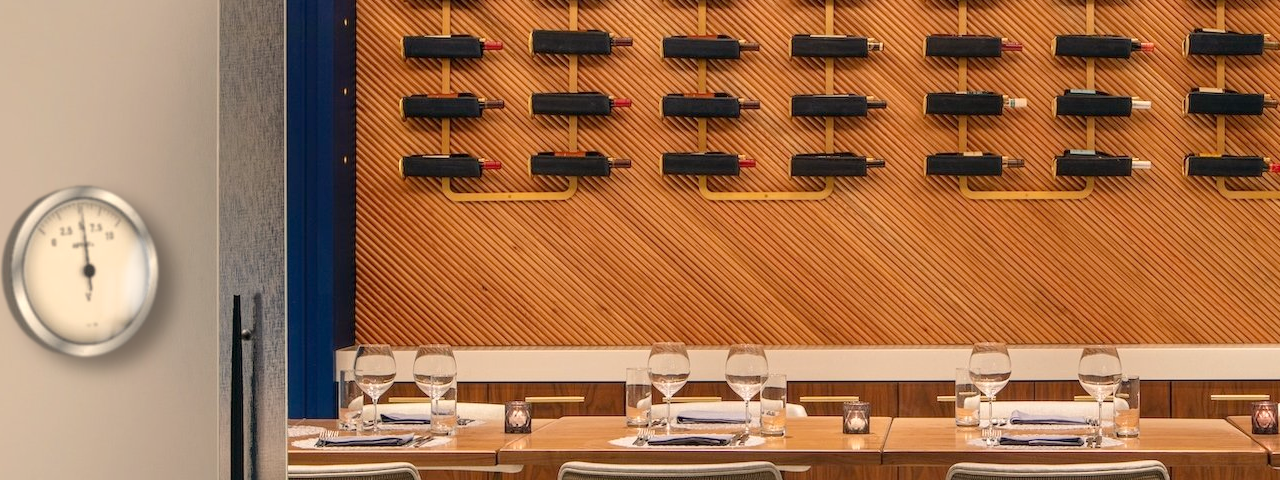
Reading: 5; V
